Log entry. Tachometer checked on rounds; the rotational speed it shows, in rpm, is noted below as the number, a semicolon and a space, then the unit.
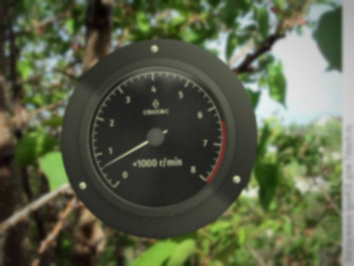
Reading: 600; rpm
